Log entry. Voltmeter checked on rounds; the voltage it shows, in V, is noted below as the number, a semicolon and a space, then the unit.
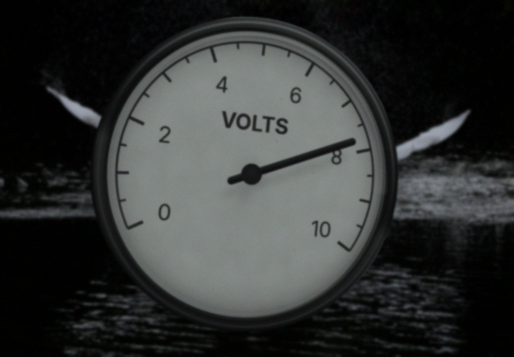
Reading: 7.75; V
